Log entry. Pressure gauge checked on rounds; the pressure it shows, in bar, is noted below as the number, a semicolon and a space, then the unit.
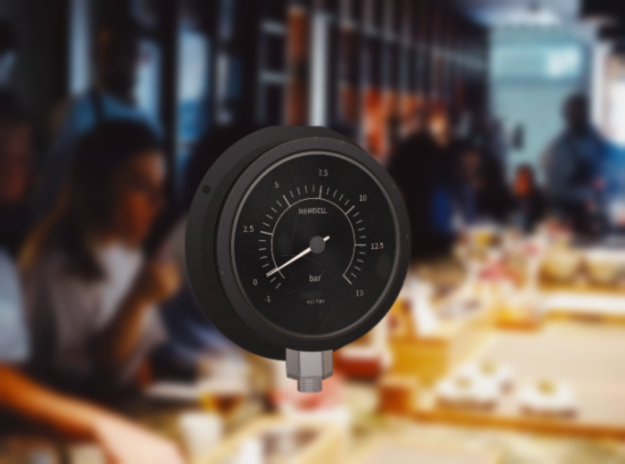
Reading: 0; bar
